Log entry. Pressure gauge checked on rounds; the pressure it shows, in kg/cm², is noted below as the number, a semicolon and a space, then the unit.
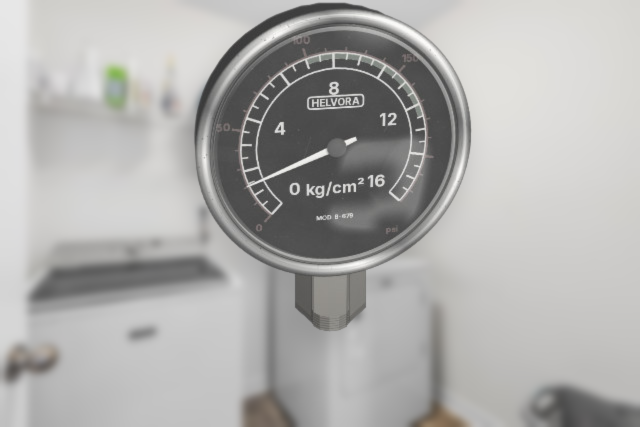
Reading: 1.5; kg/cm²
